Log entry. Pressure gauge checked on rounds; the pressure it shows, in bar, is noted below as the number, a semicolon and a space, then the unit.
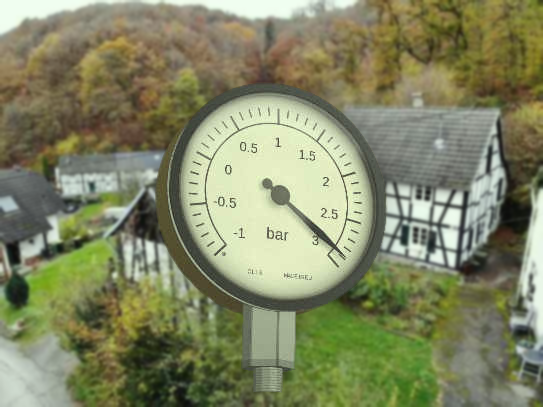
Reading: 2.9; bar
